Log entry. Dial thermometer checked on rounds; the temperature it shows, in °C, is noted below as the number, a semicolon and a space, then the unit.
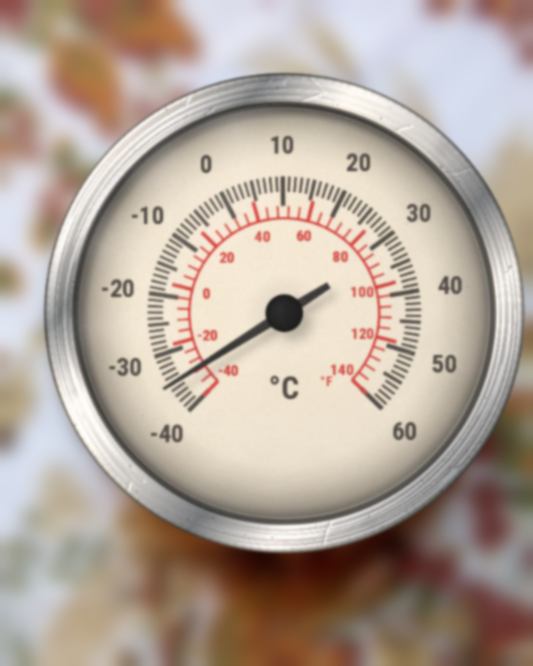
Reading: -35; °C
